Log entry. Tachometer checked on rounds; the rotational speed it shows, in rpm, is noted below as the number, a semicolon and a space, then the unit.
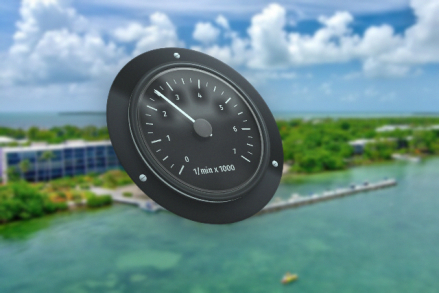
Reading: 2500; rpm
